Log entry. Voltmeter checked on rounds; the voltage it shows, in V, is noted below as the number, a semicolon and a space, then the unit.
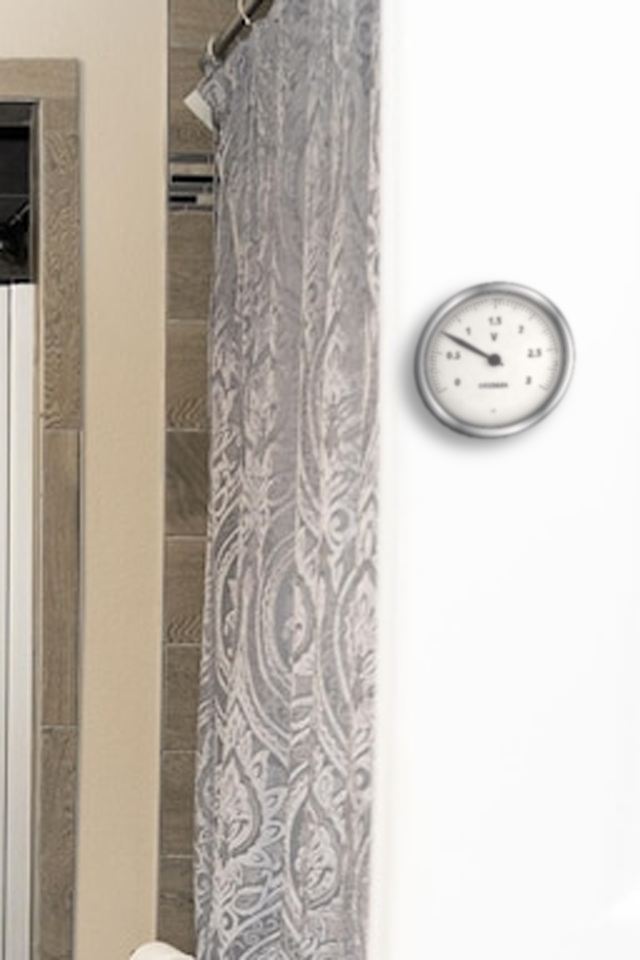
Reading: 0.75; V
